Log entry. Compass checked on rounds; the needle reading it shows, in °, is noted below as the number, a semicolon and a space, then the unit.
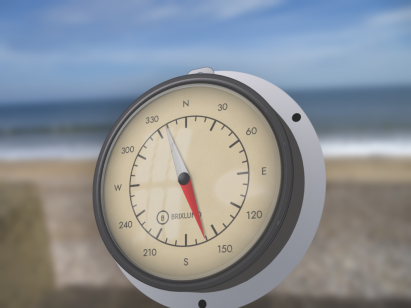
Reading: 160; °
